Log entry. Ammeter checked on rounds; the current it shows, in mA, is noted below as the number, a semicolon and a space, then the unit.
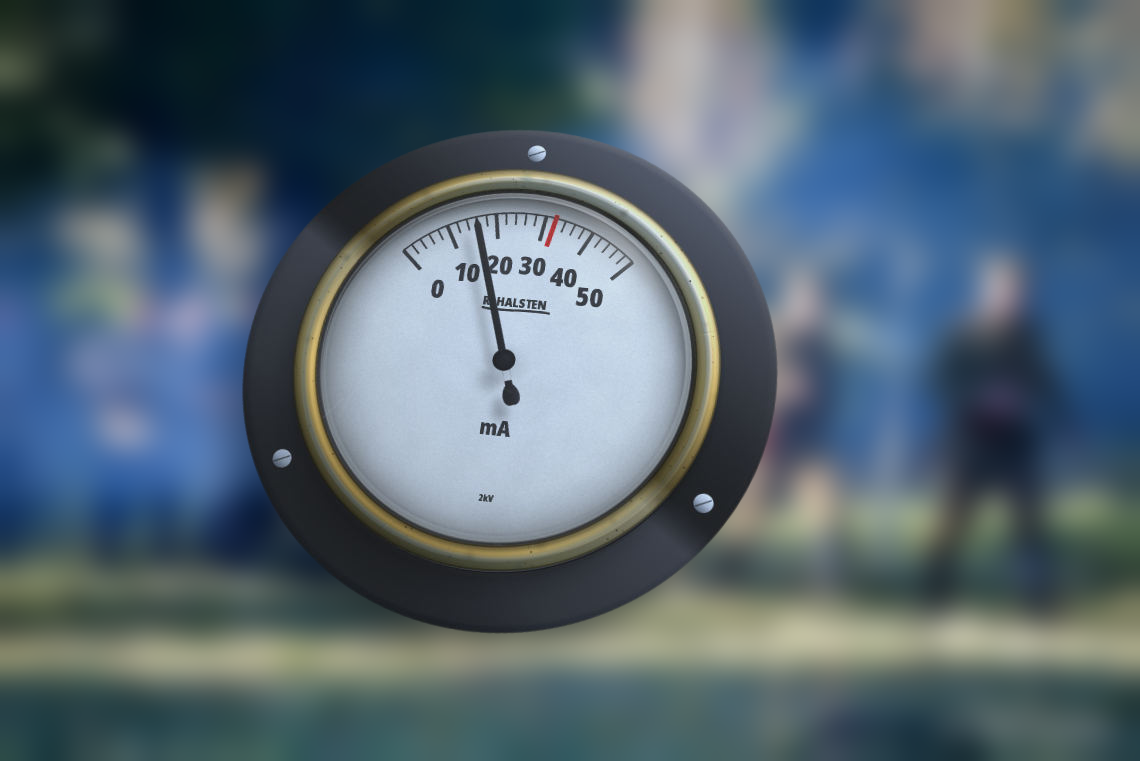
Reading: 16; mA
